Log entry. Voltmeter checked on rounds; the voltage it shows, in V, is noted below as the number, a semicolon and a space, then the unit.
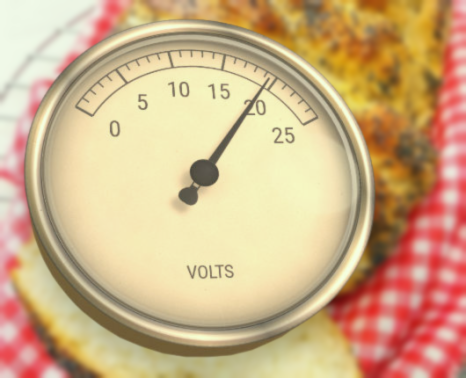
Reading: 19.5; V
